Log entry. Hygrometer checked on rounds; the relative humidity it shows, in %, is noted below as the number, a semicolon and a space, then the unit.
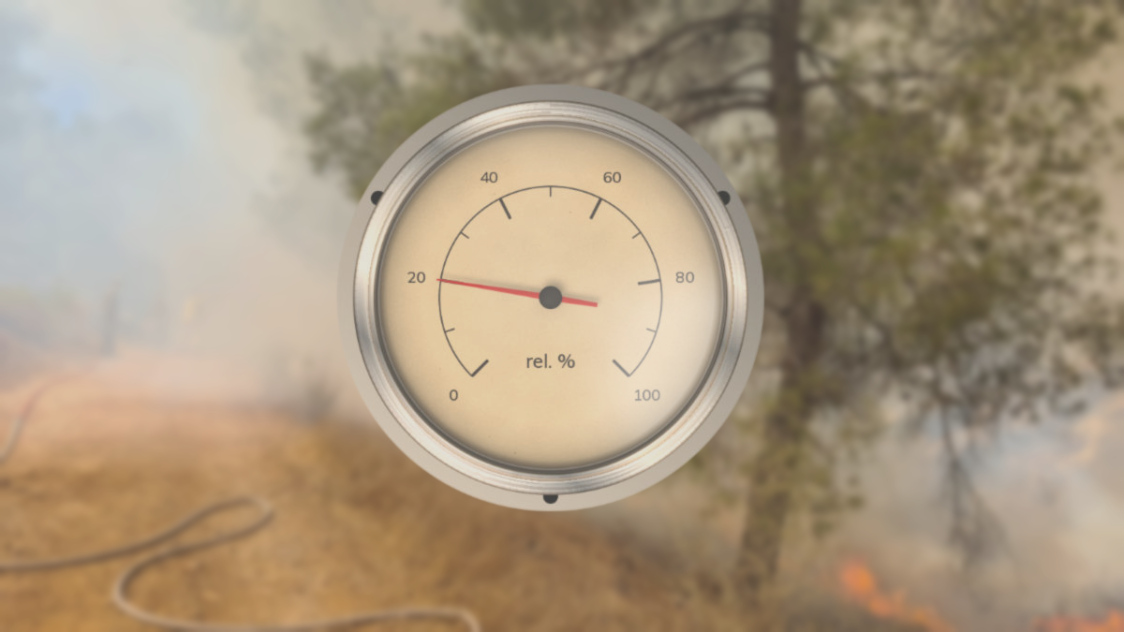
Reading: 20; %
